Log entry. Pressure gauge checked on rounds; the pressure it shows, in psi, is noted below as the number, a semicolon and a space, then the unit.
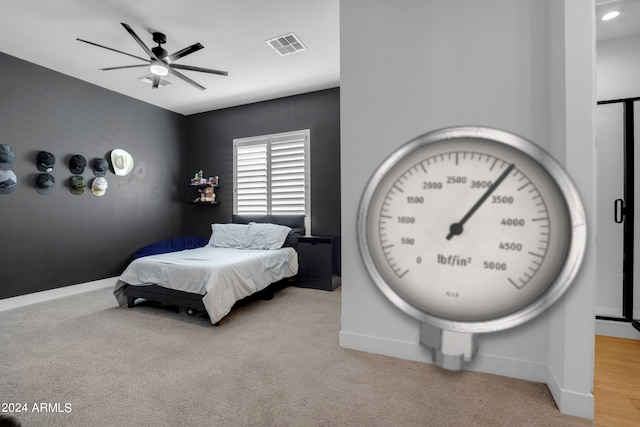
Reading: 3200; psi
